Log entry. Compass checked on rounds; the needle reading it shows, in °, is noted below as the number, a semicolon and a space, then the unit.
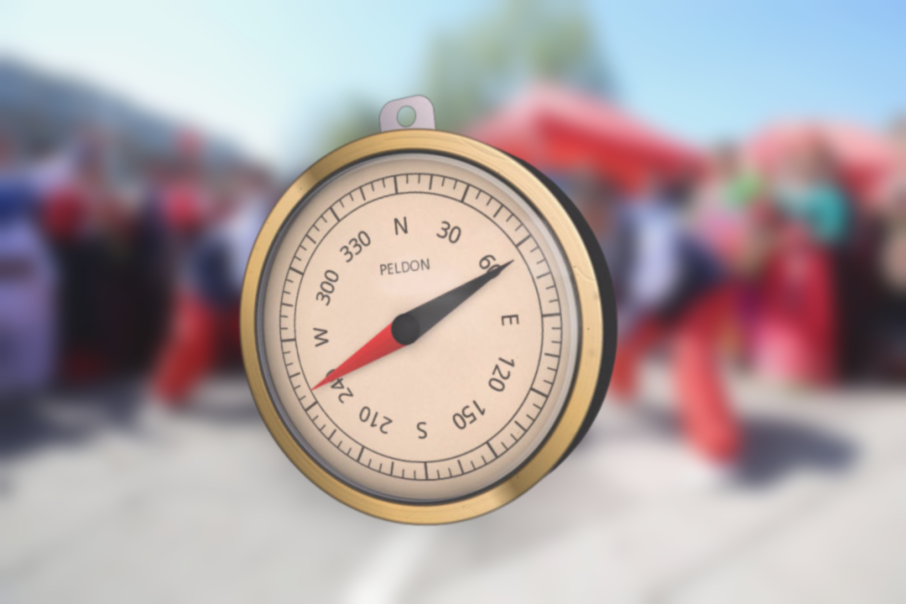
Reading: 245; °
